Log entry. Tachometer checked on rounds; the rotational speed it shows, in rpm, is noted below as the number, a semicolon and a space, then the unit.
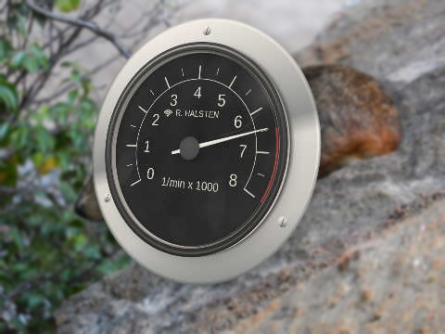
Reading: 6500; rpm
